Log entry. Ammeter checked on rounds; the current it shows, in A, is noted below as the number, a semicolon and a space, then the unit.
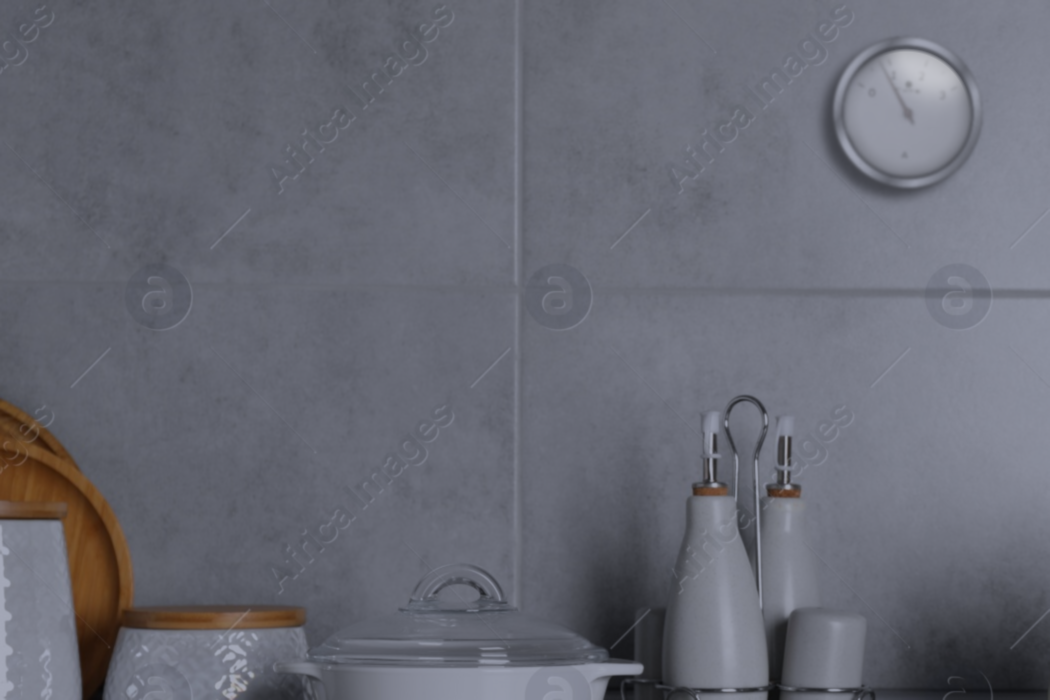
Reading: 0.75; A
